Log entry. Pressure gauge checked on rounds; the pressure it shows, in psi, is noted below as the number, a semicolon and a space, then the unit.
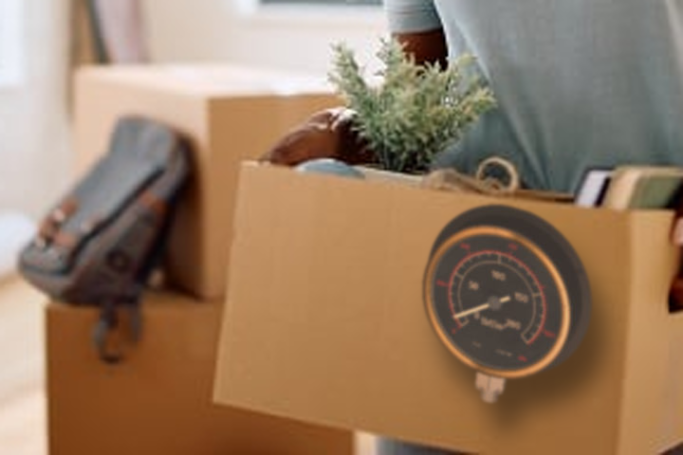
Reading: 10; psi
